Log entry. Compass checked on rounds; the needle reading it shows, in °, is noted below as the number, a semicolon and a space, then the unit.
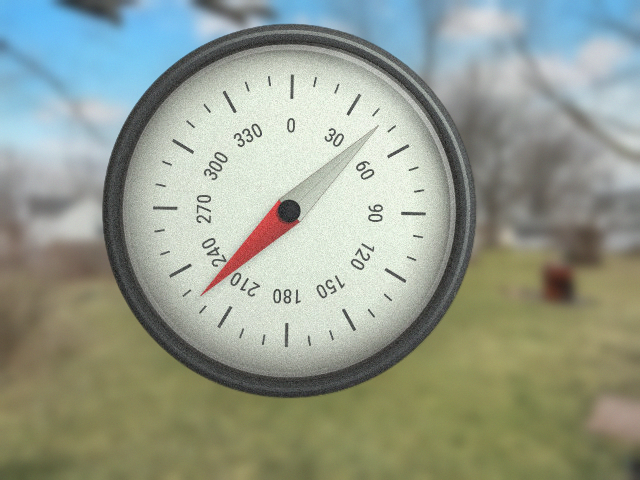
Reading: 225; °
